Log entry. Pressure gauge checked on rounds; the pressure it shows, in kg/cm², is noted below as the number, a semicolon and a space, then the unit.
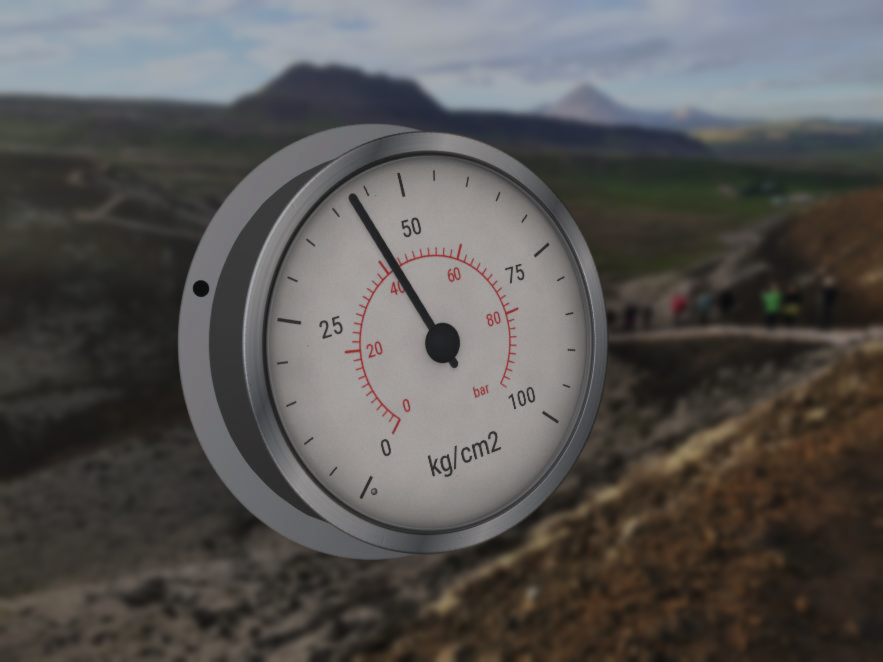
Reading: 42.5; kg/cm²
